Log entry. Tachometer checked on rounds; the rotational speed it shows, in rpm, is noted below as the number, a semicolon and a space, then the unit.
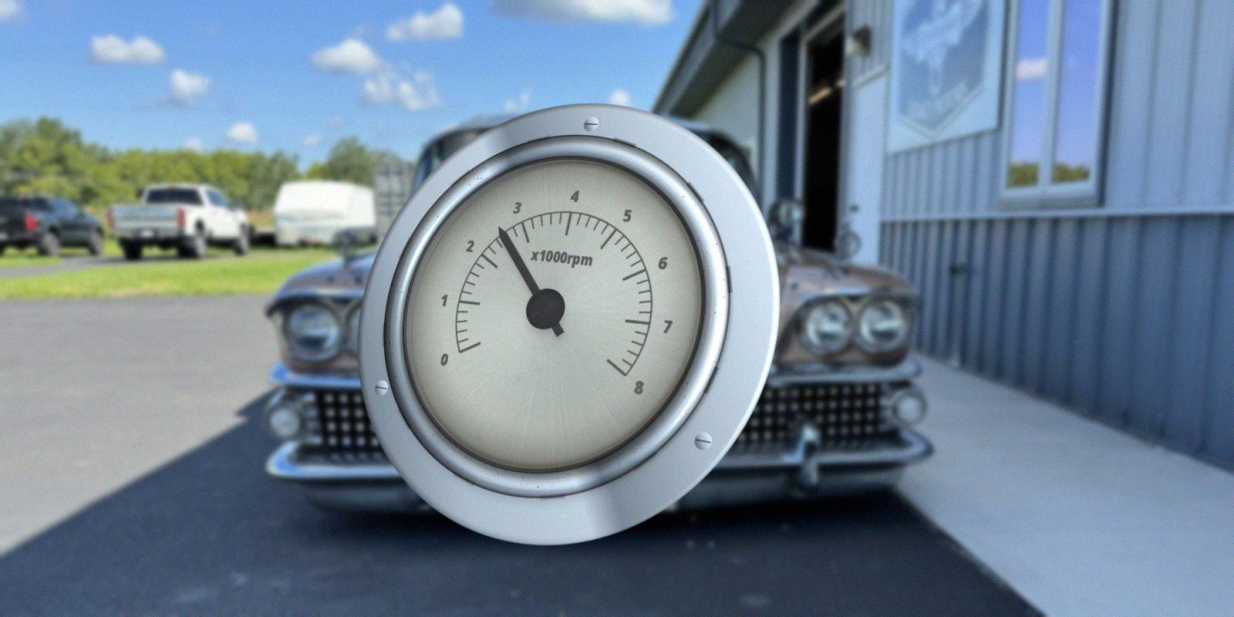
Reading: 2600; rpm
